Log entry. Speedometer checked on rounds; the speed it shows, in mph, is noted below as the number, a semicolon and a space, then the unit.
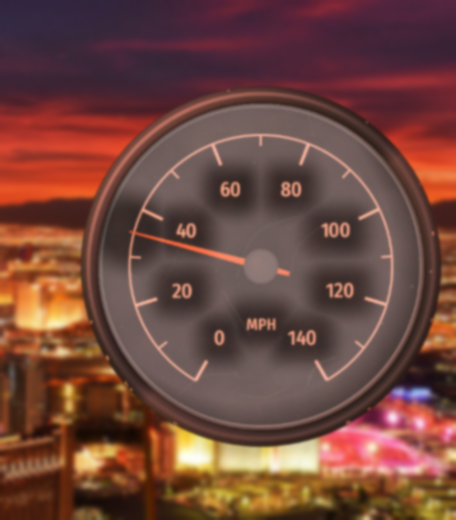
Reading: 35; mph
